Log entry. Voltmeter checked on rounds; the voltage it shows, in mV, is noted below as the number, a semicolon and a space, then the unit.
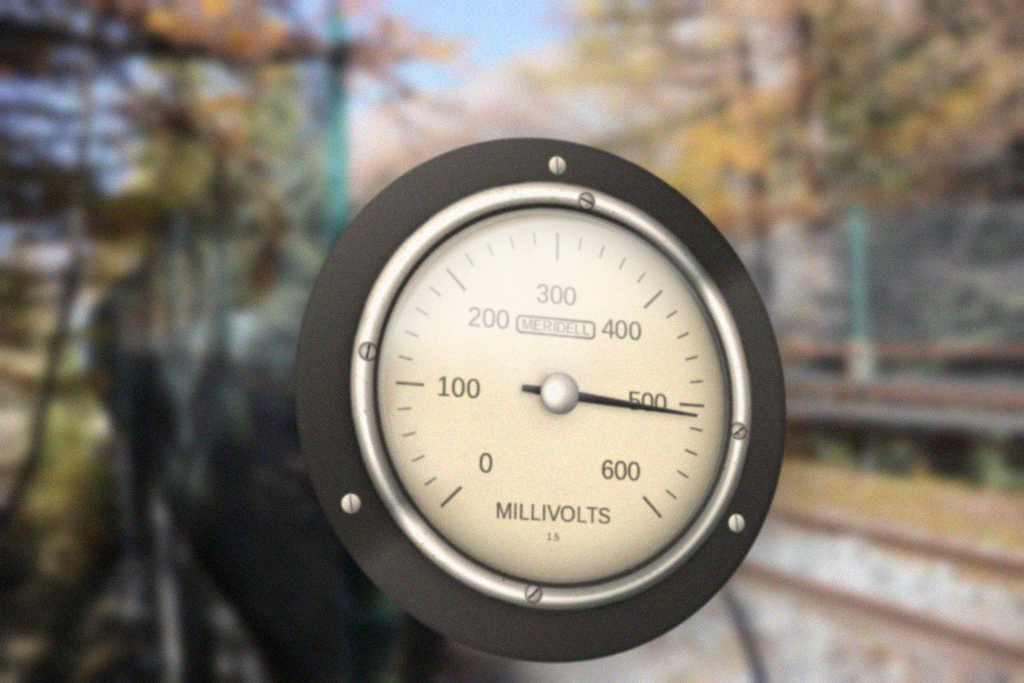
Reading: 510; mV
